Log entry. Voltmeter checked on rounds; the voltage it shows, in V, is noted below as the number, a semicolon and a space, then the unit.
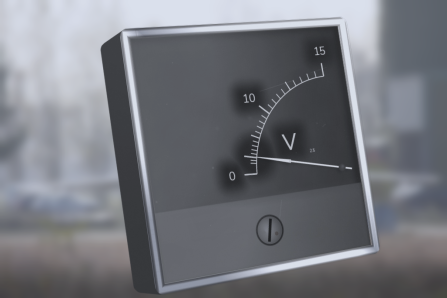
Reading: 5; V
